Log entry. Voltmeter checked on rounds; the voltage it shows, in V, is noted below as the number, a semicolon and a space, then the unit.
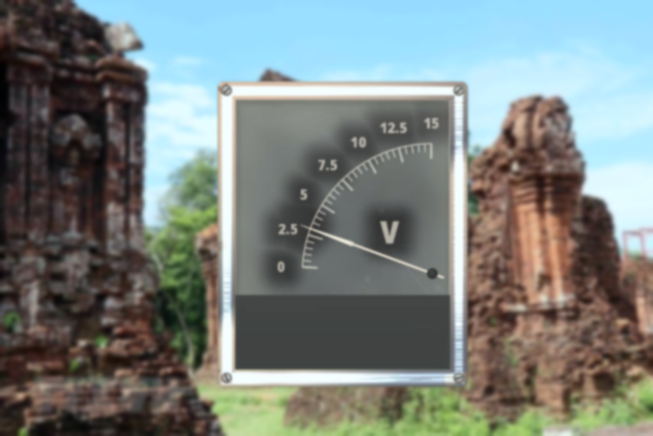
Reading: 3; V
